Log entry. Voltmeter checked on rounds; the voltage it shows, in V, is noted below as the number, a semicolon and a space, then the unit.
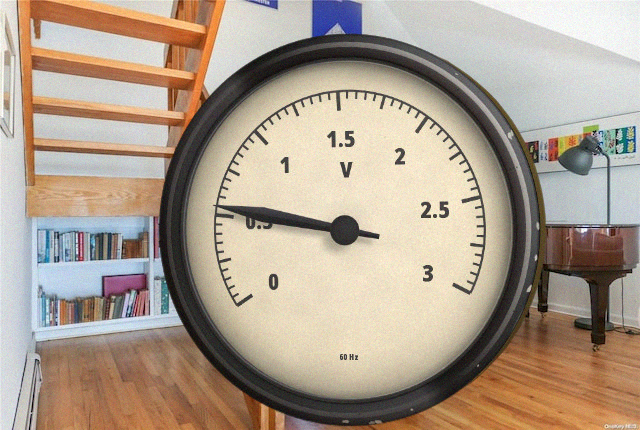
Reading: 0.55; V
